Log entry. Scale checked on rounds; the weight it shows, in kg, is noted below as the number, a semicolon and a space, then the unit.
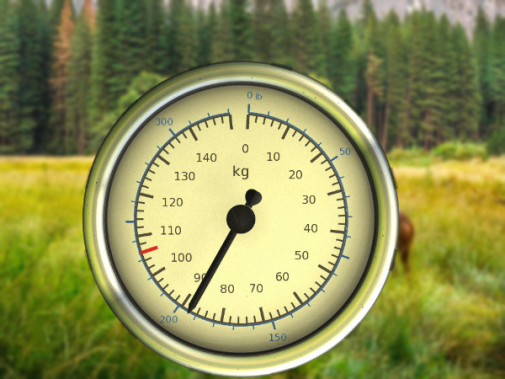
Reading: 88; kg
